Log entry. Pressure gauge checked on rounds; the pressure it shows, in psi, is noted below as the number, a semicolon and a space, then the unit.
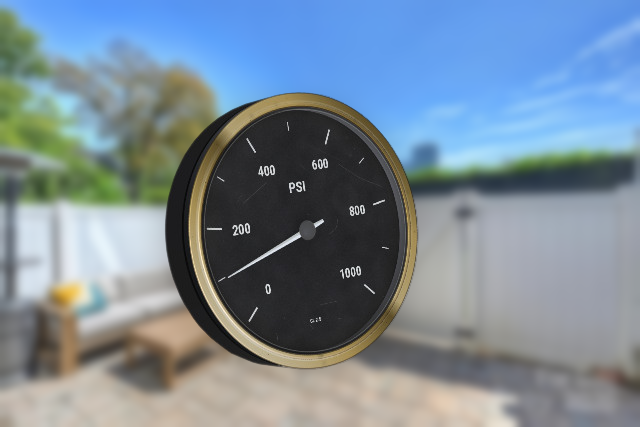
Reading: 100; psi
